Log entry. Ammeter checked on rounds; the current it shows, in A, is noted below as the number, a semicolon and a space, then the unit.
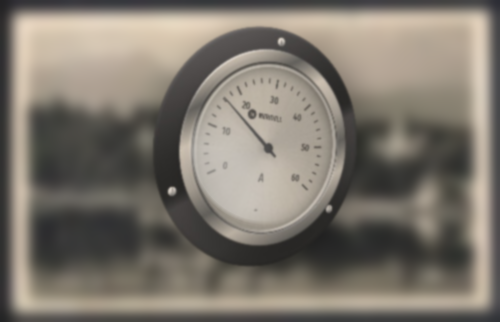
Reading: 16; A
